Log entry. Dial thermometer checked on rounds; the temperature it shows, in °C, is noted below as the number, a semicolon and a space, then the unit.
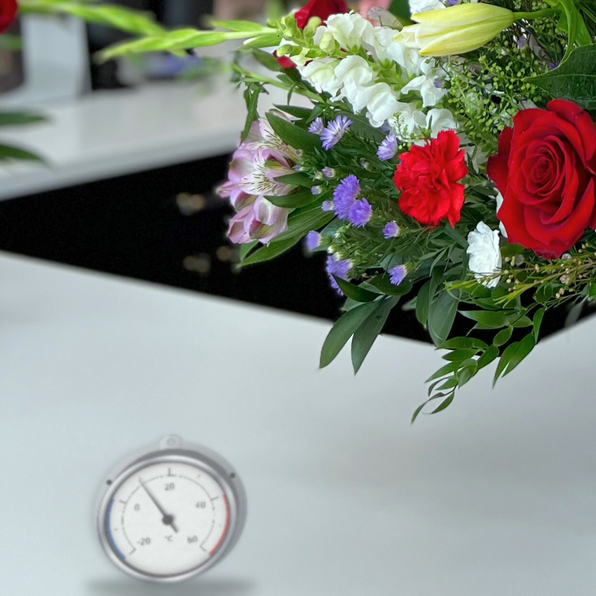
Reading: 10; °C
